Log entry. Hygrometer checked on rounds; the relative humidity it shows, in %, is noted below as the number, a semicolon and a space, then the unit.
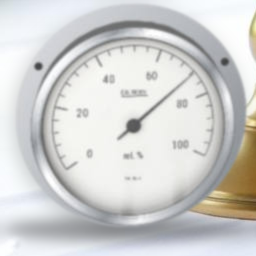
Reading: 72; %
